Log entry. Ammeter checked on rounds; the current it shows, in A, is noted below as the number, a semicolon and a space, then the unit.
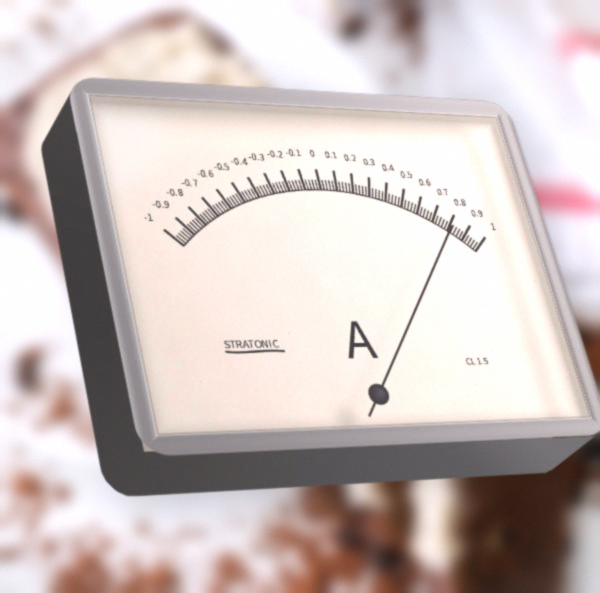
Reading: 0.8; A
